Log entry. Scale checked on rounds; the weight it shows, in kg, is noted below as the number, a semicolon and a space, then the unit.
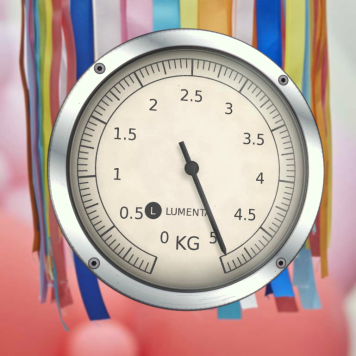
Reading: 4.95; kg
